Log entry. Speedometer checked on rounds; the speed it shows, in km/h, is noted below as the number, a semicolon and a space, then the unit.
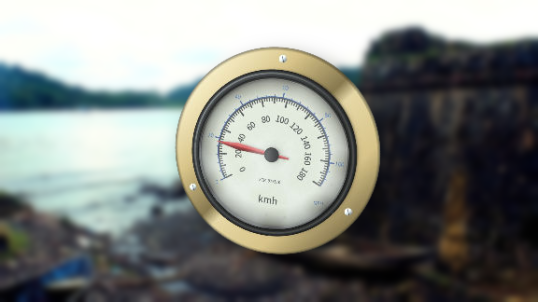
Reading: 30; km/h
